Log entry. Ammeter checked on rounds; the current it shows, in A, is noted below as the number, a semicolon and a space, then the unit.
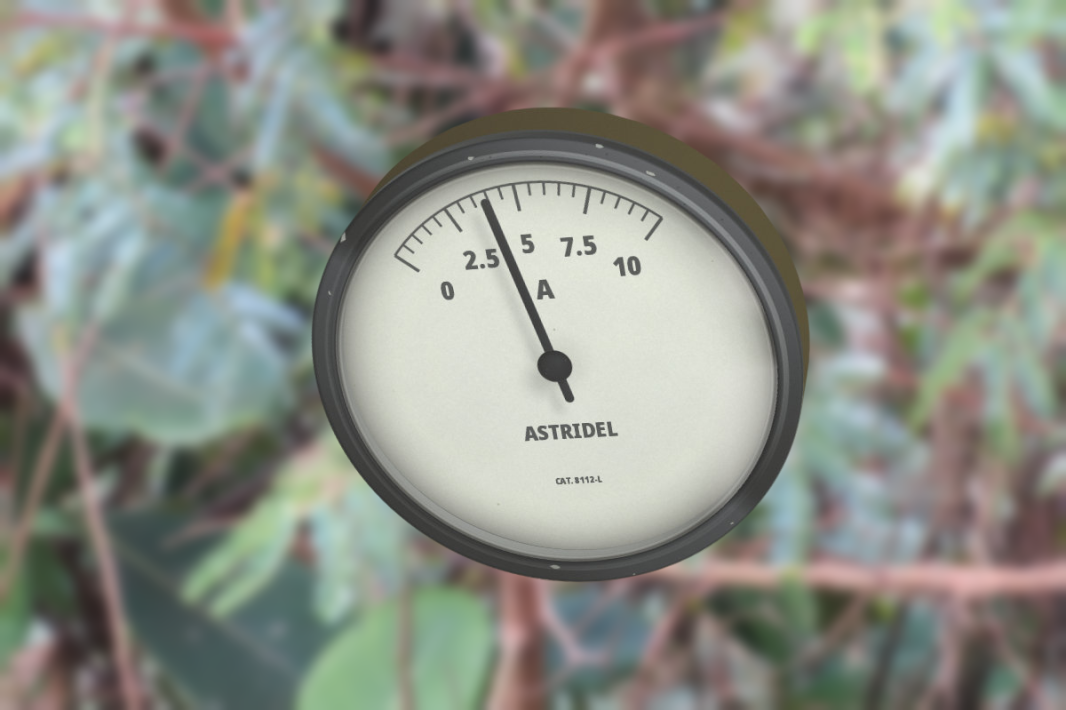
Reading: 4; A
